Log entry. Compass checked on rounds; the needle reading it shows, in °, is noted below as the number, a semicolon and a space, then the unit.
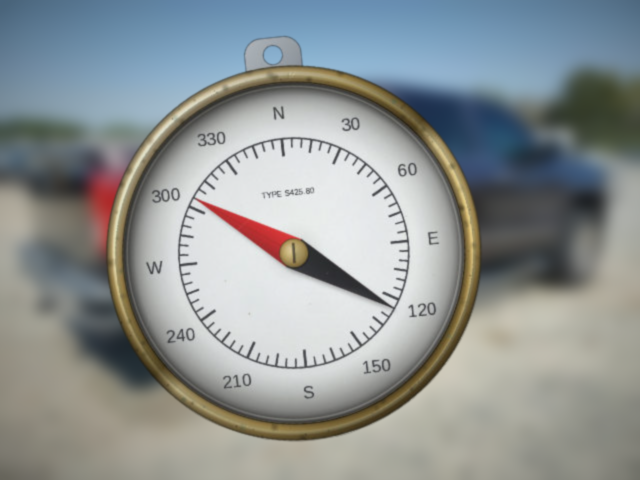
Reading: 305; °
